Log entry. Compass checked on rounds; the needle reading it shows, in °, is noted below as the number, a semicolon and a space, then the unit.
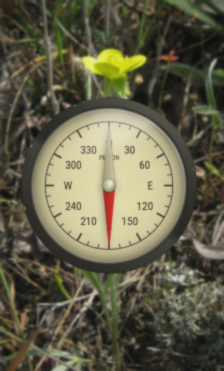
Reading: 180; °
